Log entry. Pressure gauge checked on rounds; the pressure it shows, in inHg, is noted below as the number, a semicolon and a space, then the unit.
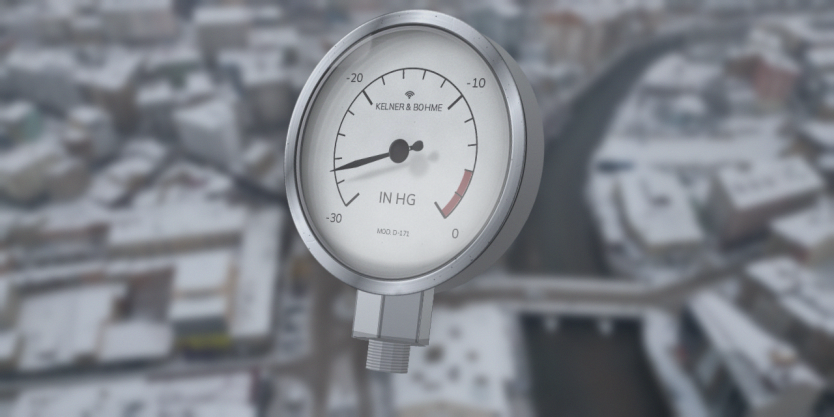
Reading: -27; inHg
